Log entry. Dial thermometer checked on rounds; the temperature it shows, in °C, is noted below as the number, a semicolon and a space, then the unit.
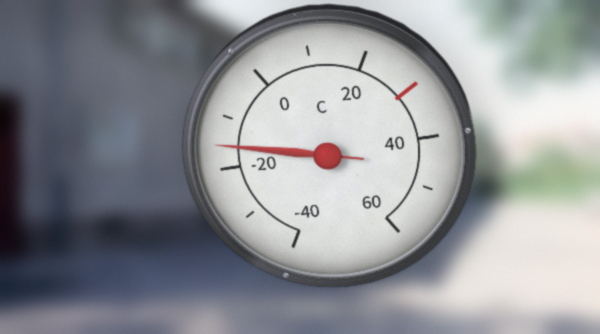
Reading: -15; °C
